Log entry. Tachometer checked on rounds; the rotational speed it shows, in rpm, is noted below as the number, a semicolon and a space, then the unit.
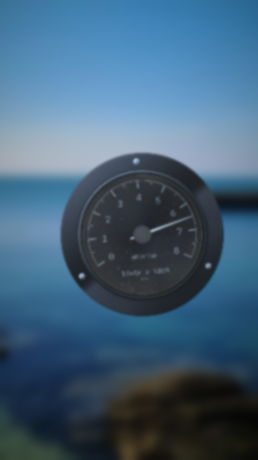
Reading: 6500; rpm
